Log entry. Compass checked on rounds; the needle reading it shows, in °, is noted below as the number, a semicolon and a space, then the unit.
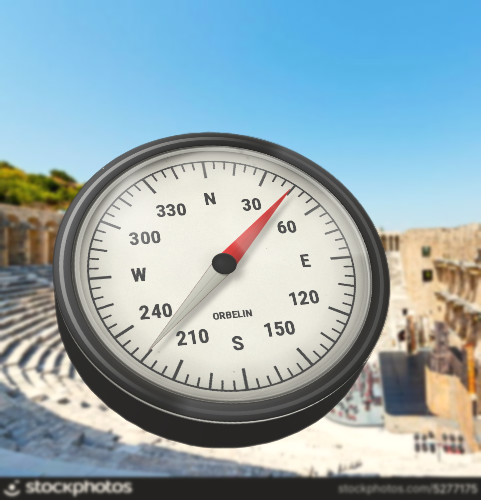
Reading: 45; °
